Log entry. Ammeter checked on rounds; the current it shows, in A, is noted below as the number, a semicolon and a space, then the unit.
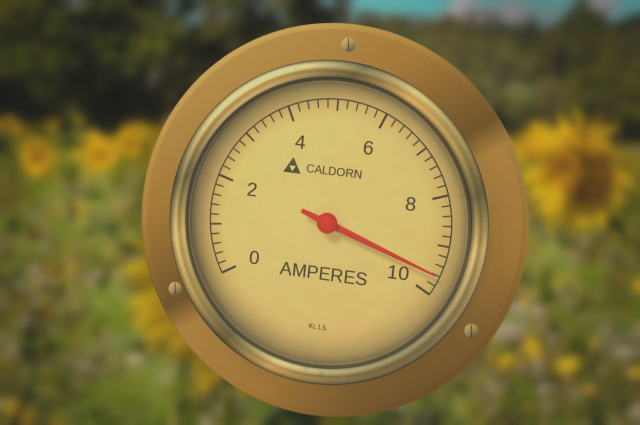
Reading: 9.6; A
